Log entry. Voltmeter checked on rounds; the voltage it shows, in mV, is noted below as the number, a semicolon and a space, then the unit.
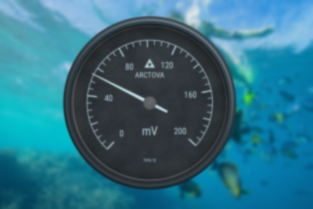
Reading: 55; mV
